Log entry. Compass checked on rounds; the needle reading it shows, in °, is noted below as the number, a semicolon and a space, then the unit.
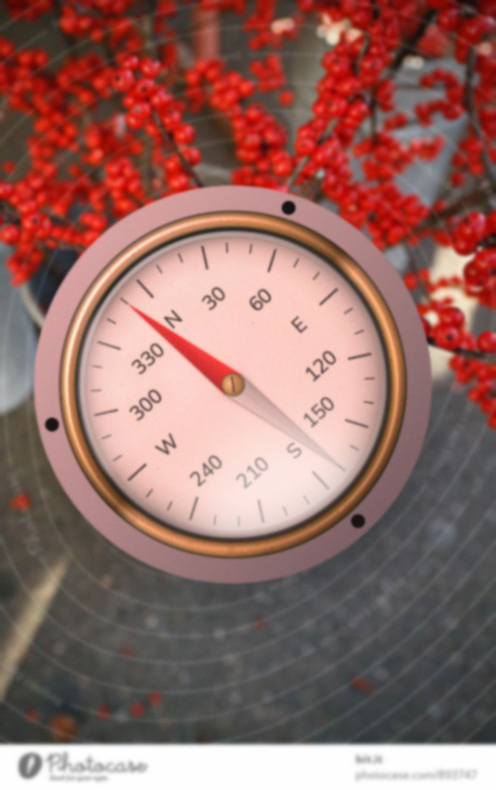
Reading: 350; °
